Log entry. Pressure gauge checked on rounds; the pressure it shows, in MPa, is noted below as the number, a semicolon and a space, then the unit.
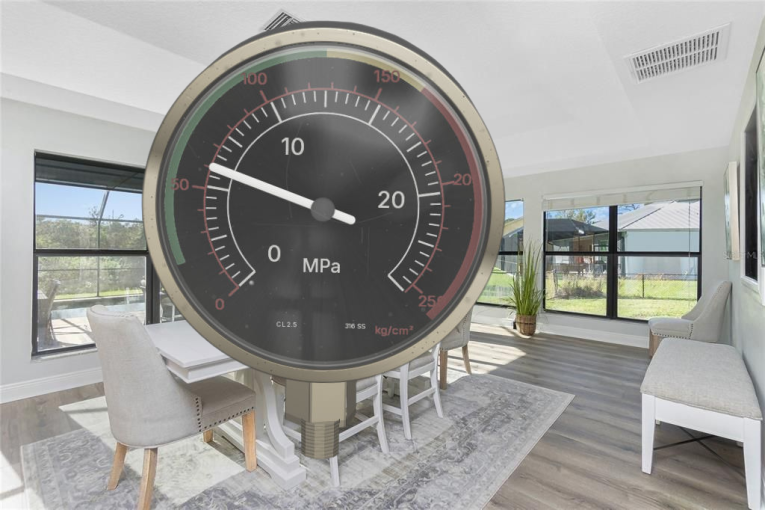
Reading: 6; MPa
